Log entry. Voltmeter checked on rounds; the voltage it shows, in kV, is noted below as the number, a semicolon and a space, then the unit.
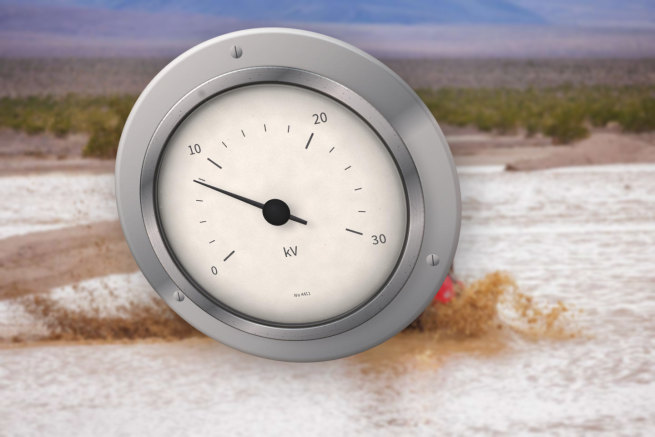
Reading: 8; kV
